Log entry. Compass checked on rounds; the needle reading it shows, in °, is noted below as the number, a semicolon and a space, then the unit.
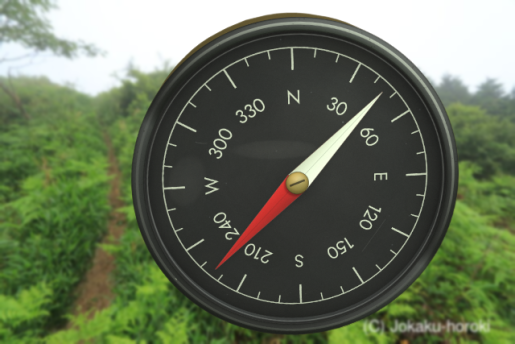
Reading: 225; °
